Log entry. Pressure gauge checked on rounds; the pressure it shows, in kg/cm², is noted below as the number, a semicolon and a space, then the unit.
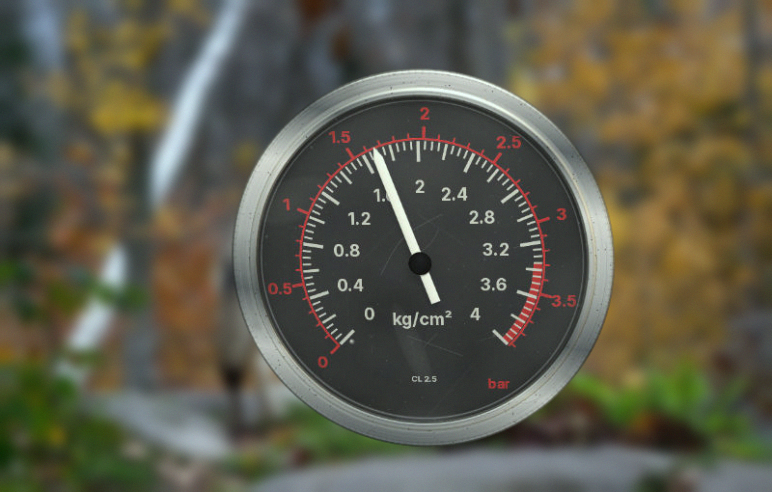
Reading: 1.7; kg/cm²
